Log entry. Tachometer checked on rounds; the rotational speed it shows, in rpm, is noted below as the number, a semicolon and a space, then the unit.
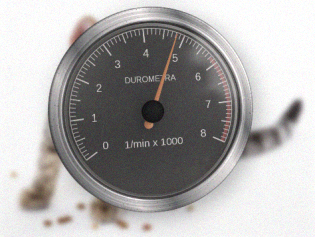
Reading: 4800; rpm
